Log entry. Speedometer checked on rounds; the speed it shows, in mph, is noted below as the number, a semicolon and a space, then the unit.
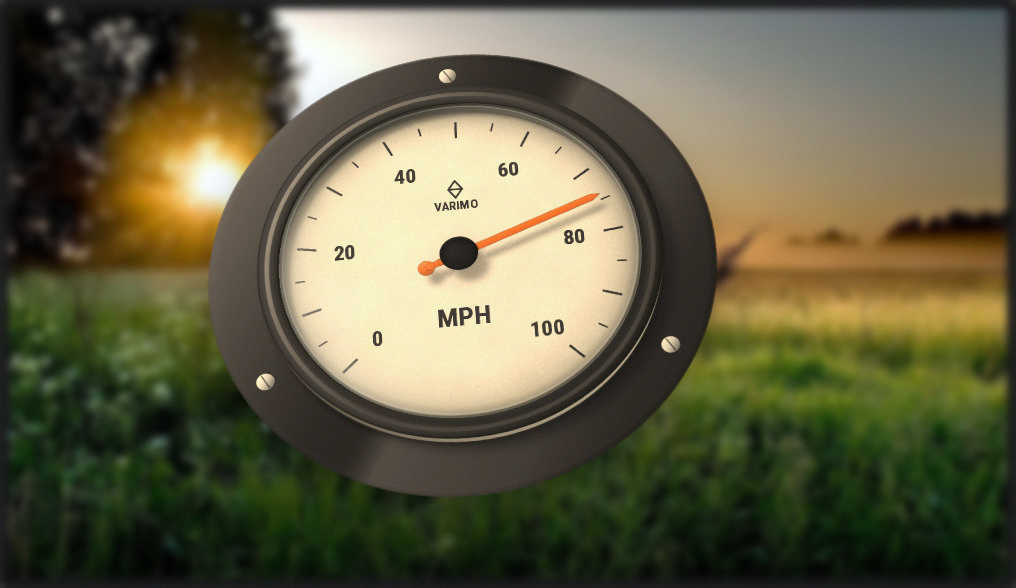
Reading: 75; mph
